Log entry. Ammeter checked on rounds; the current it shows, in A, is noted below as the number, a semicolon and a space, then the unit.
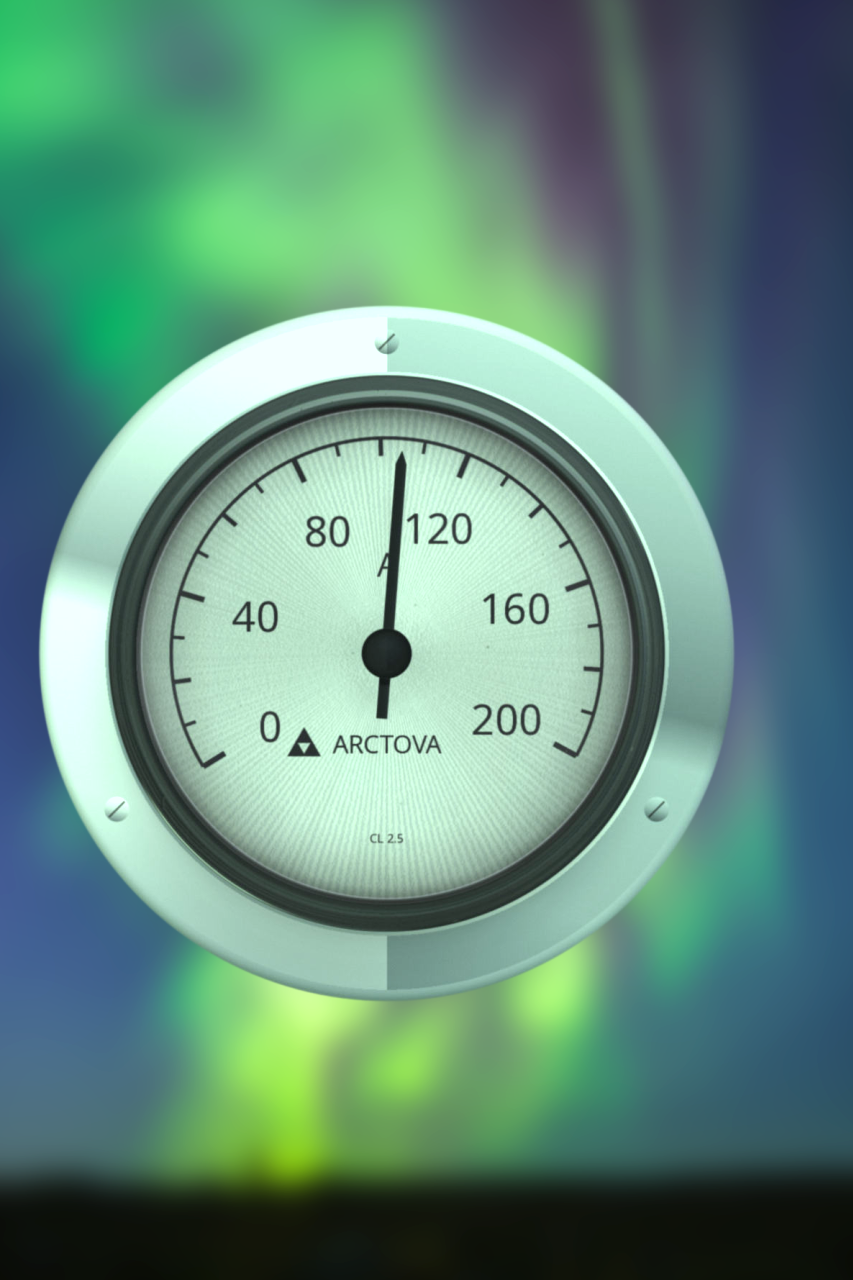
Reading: 105; A
